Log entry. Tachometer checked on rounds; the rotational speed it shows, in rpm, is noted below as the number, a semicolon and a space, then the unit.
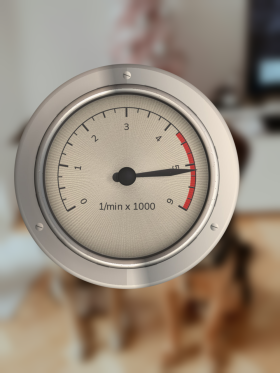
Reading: 5125; rpm
